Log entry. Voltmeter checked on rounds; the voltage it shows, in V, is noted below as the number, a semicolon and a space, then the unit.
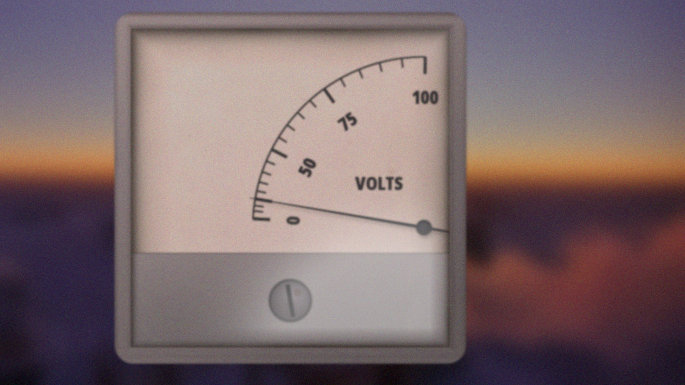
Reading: 25; V
